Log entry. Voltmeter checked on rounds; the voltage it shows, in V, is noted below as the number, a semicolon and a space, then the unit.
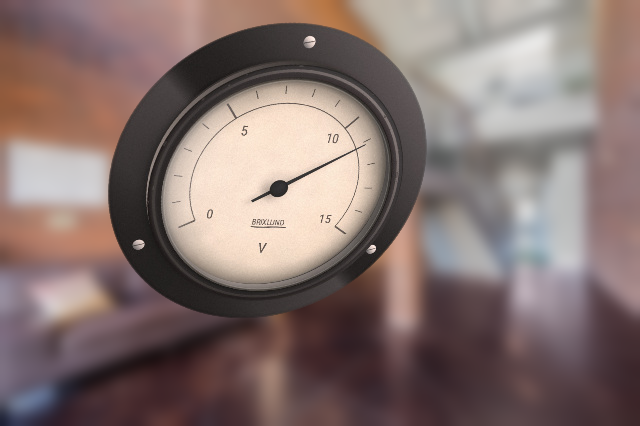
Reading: 11; V
